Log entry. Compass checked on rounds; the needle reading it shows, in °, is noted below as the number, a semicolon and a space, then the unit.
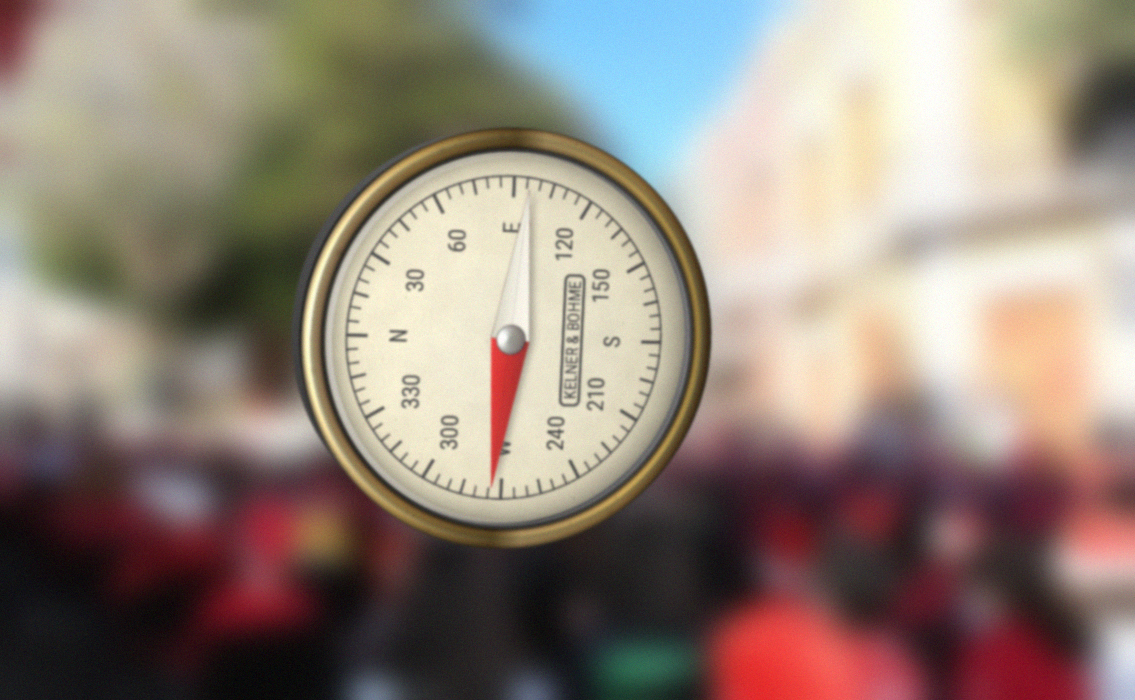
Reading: 275; °
